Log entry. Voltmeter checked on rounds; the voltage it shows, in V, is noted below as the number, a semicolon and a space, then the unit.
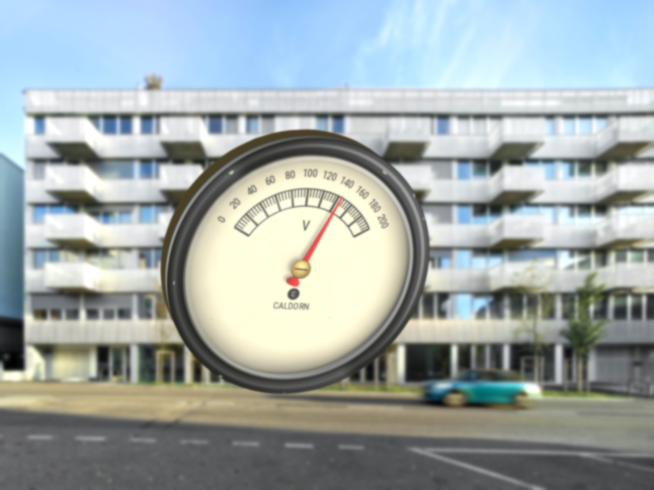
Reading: 140; V
